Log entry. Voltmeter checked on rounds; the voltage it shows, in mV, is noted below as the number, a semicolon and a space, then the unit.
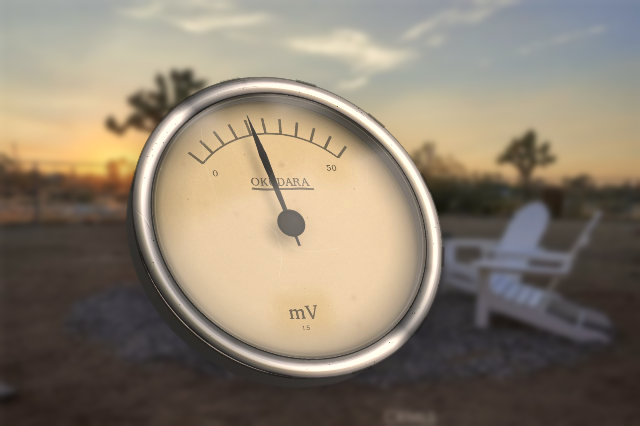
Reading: 20; mV
